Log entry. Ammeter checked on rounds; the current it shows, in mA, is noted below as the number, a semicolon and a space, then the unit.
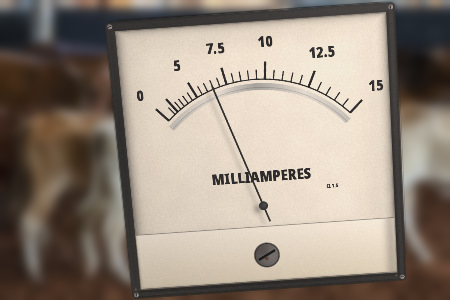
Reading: 6.5; mA
